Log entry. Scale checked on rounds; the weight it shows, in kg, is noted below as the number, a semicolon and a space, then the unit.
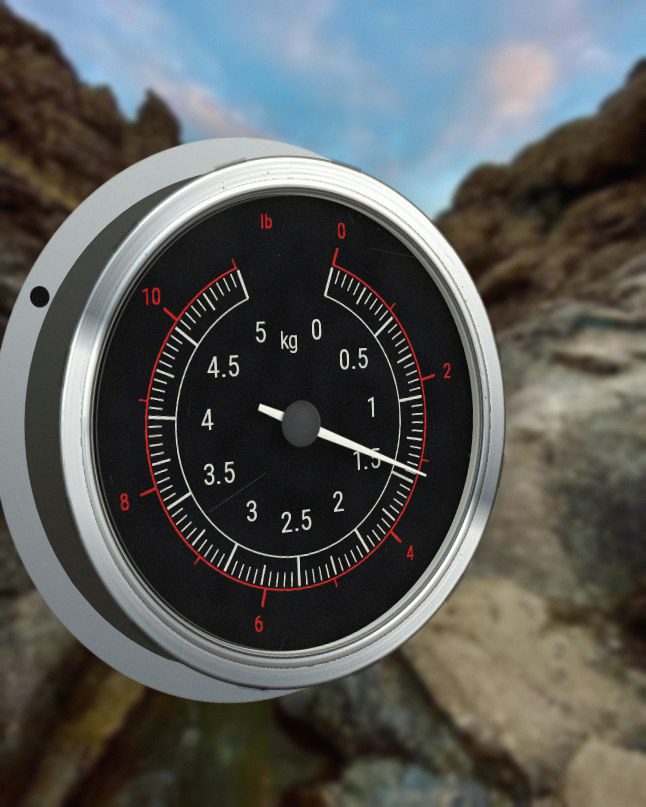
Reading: 1.45; kg
